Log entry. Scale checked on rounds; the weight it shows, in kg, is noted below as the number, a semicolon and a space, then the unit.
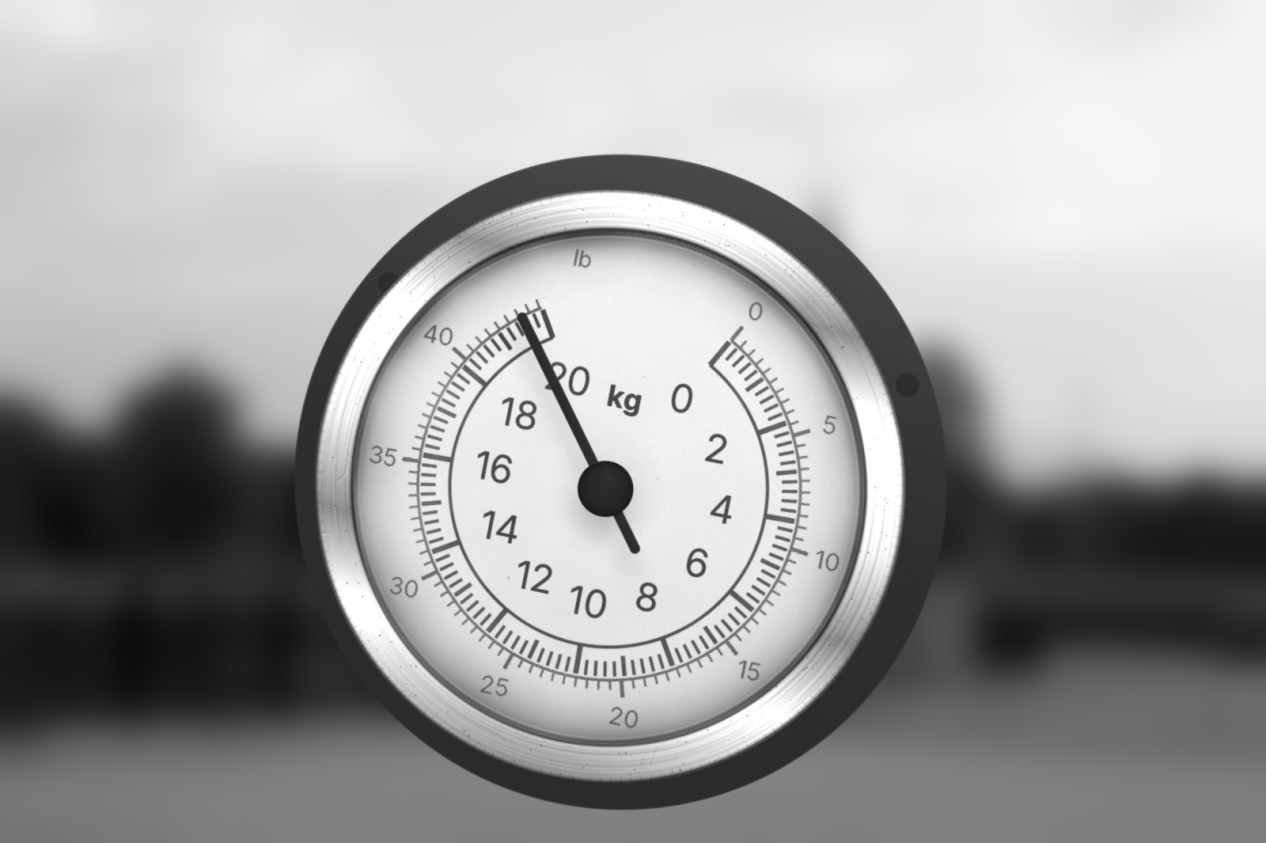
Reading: 19.6; kg
